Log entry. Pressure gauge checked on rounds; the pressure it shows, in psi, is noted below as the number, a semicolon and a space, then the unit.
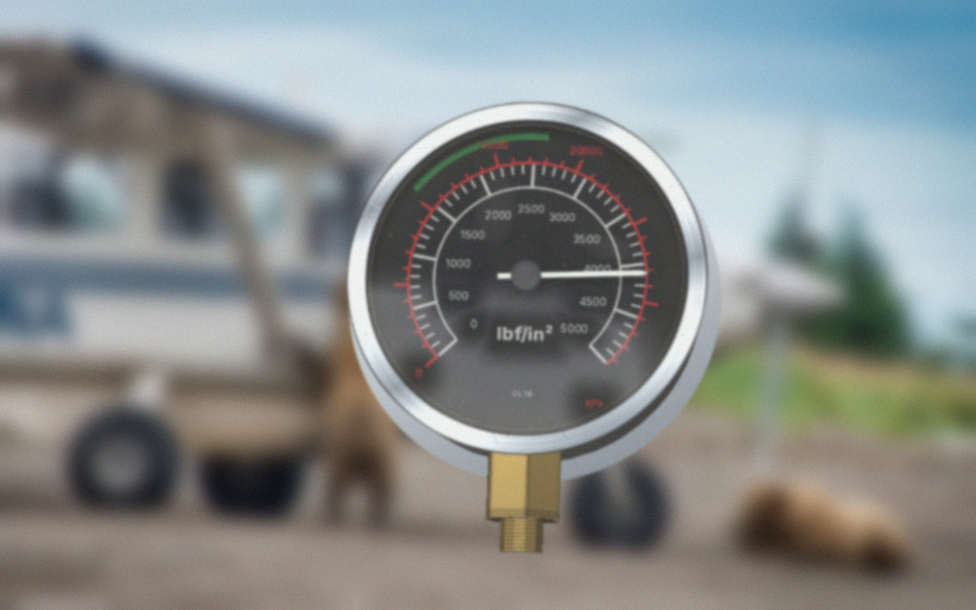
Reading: 4100; psi
